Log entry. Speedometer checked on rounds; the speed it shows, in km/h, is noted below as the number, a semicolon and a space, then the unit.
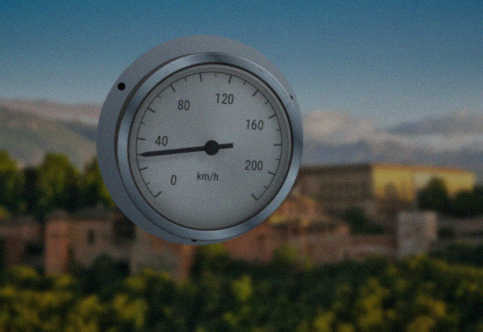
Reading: 30; km/h
